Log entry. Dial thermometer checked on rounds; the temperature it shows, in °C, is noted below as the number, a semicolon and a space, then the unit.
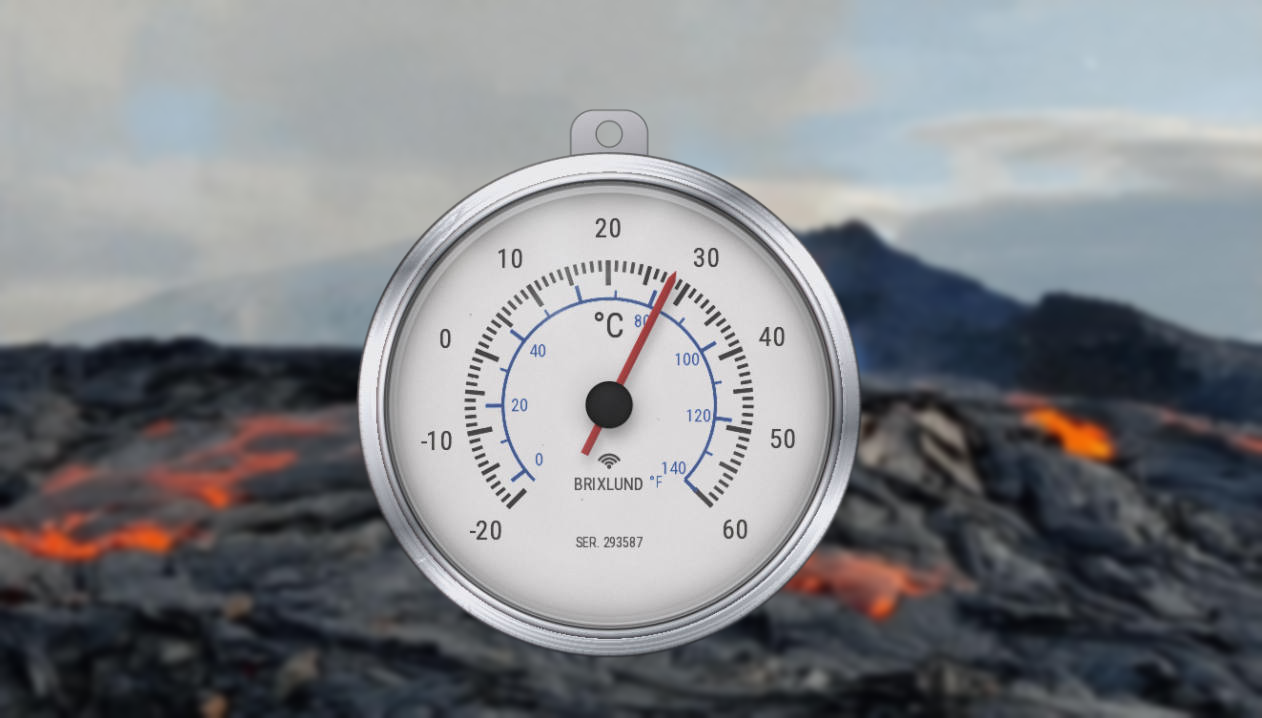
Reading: 28; °C
